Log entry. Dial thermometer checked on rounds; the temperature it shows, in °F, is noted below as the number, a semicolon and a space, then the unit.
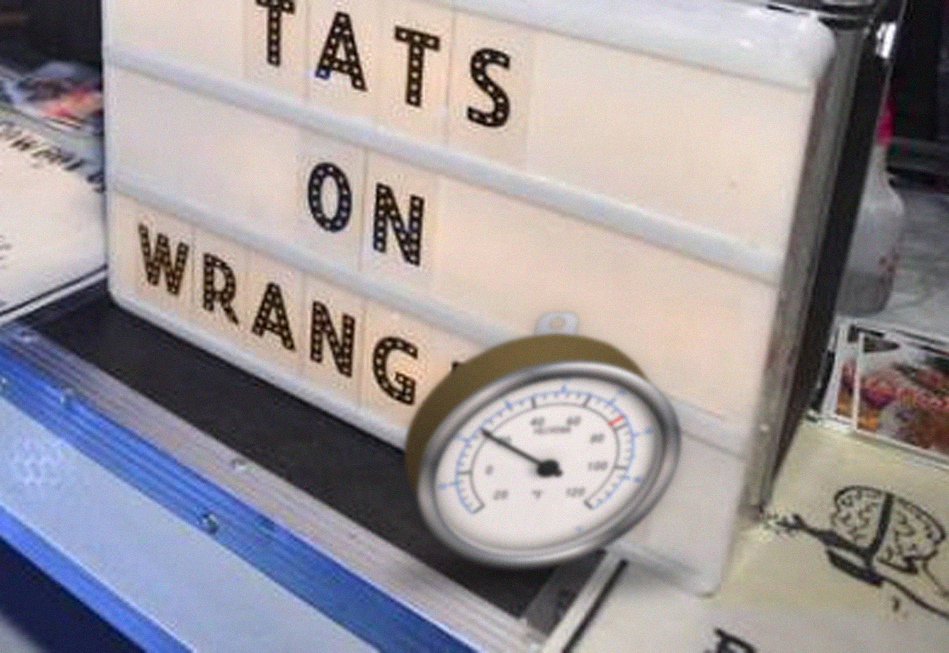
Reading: 20; °F
